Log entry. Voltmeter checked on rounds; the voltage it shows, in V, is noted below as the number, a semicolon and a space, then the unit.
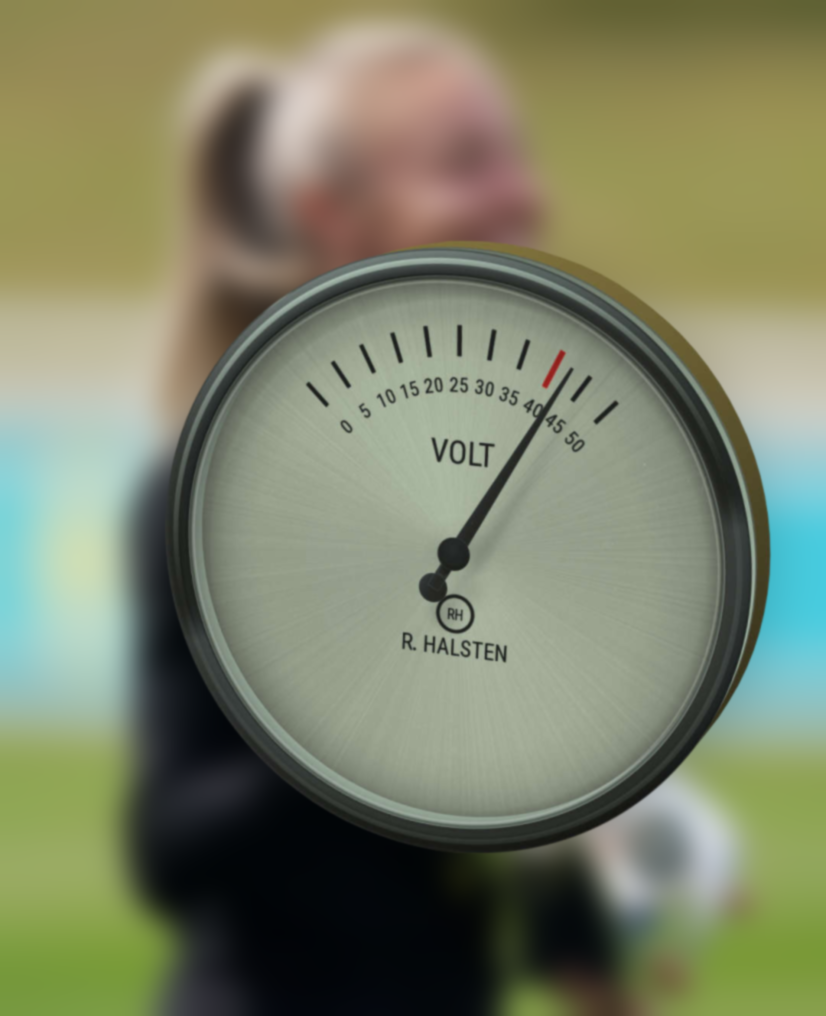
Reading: 42.5; V
